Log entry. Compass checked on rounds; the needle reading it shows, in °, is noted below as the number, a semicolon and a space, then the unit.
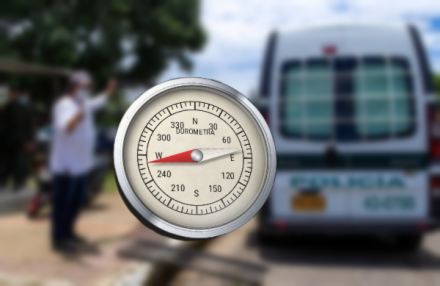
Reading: 260; °
